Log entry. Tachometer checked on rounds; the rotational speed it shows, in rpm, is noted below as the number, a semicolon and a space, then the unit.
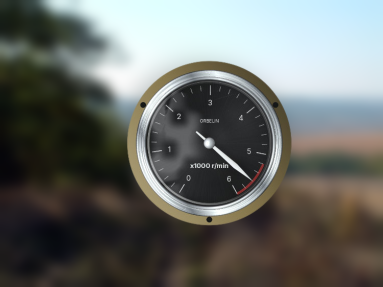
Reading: 5600; rpm
